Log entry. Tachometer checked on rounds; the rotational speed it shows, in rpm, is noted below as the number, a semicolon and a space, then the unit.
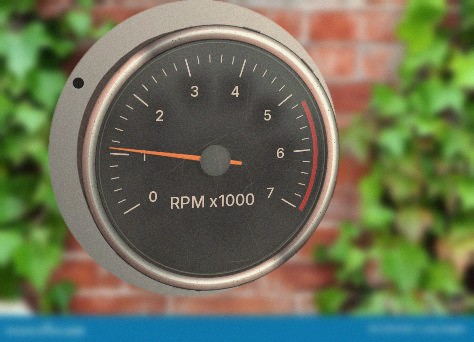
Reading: 1100; rpm
